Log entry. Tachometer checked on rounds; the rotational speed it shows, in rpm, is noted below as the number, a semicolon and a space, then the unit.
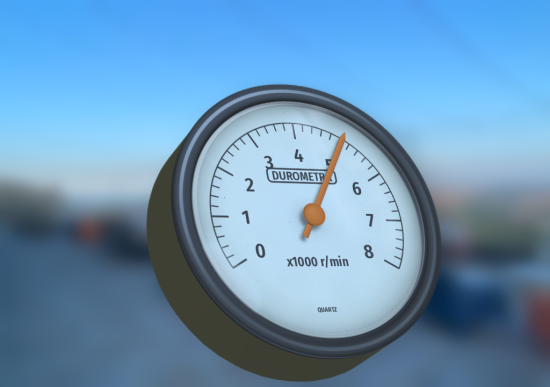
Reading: 5000; rpm
